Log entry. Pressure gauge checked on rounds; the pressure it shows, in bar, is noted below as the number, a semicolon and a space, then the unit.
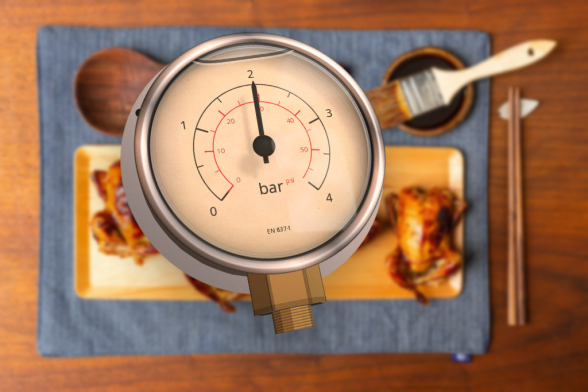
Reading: 2; bar
